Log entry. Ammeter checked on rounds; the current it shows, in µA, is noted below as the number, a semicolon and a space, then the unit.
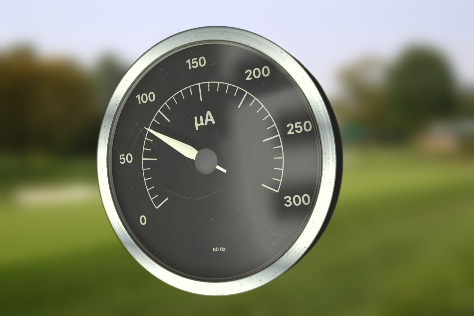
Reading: 80; µA
